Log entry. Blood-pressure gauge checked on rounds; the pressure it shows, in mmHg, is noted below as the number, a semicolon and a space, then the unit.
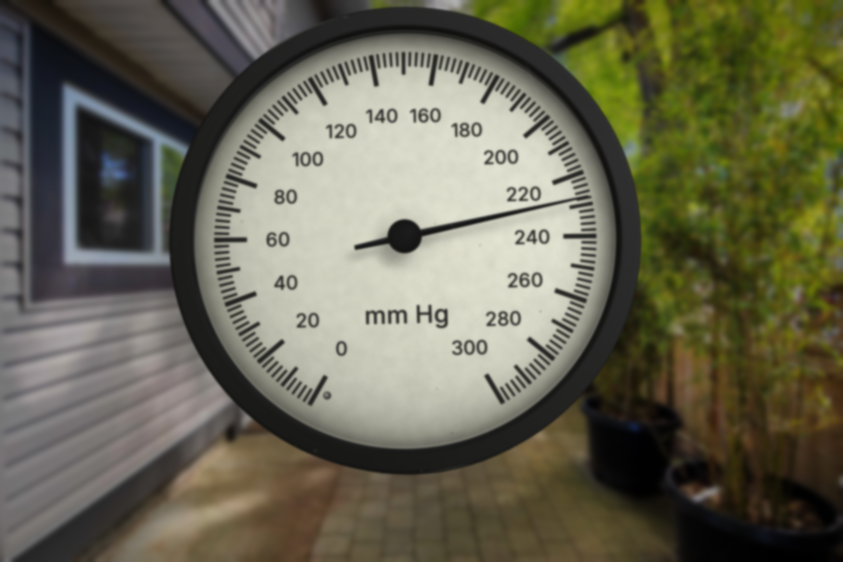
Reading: 228; mmHg
